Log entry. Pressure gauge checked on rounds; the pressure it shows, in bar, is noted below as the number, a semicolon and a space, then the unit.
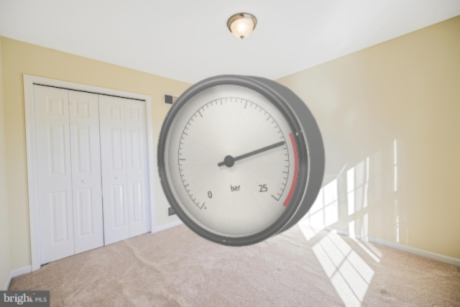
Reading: 20; bar
